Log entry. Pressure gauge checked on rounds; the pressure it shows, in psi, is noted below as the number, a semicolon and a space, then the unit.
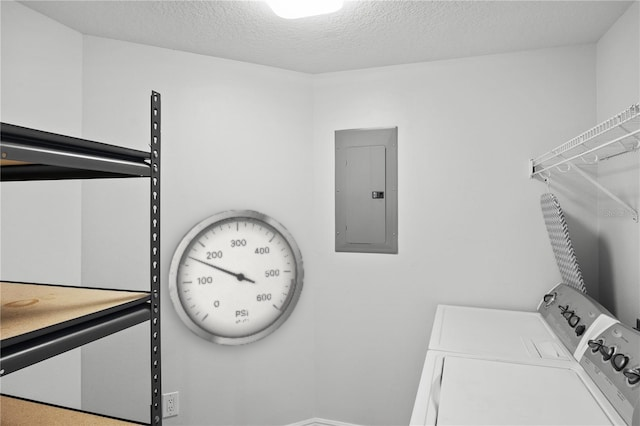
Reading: 160; psi
